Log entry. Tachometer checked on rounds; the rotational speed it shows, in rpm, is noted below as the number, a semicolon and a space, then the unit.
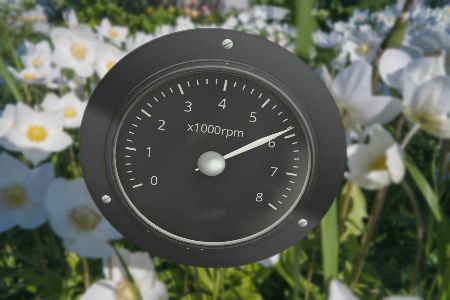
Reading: 5800; rpm
